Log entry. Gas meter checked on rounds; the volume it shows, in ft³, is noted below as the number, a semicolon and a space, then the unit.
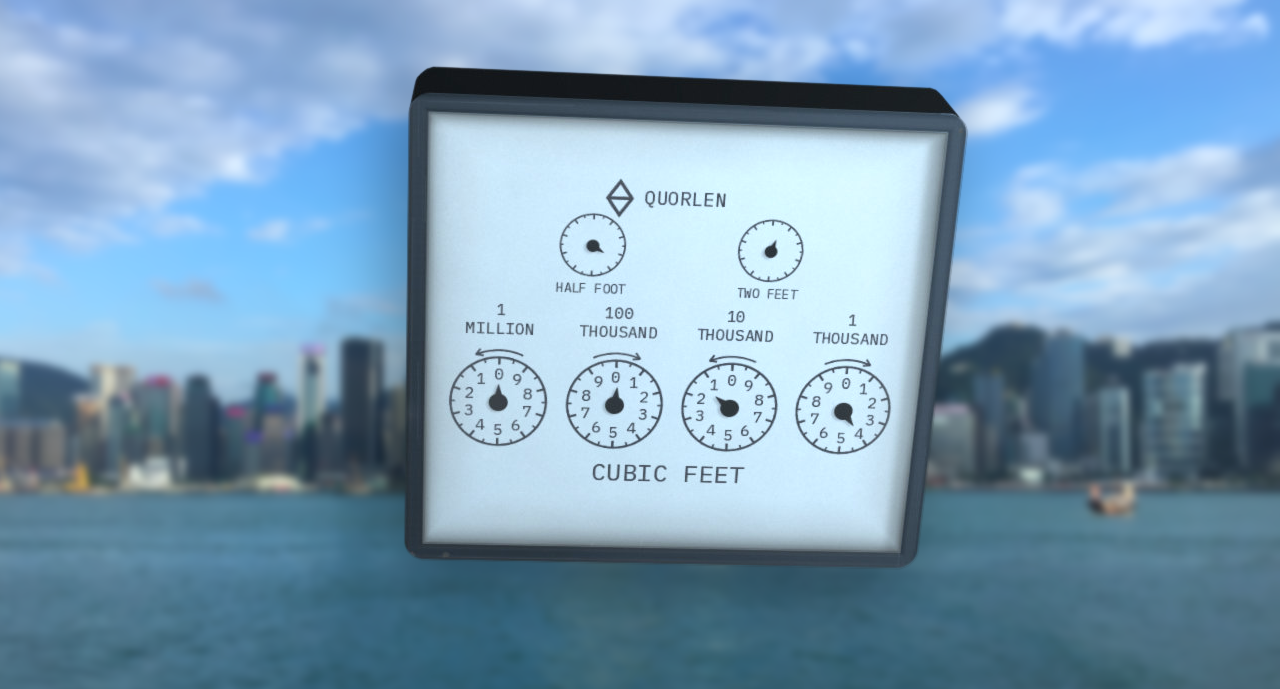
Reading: 1400; ft³
